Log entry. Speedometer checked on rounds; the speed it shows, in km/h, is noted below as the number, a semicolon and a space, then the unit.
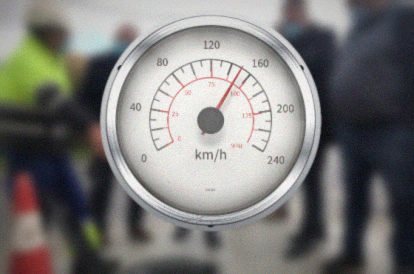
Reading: 150; km/h
